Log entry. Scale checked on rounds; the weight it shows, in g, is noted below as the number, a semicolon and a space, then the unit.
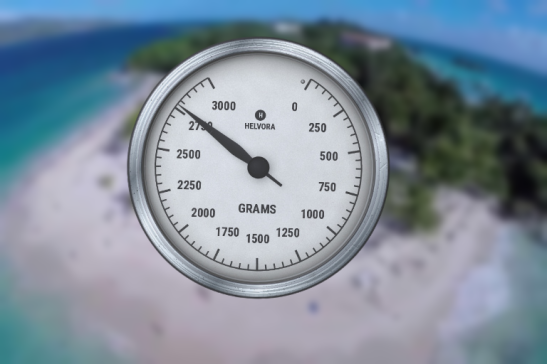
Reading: 2775; g
